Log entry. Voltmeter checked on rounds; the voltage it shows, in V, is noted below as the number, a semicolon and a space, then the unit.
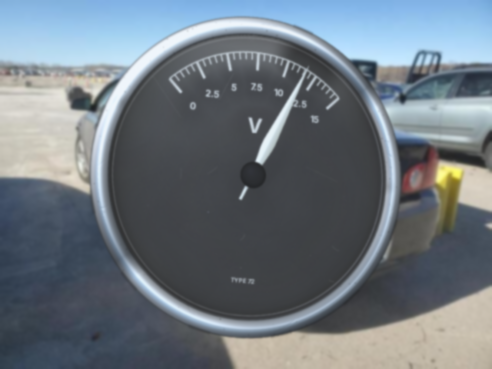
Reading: 11.5; V
